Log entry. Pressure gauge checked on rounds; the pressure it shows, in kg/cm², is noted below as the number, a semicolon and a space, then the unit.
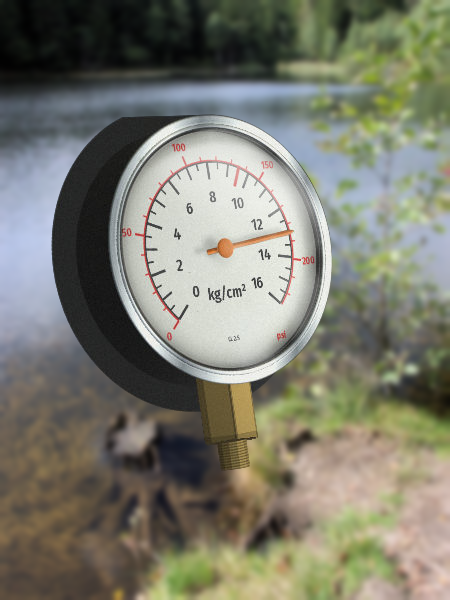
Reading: 13; kg/cm²
